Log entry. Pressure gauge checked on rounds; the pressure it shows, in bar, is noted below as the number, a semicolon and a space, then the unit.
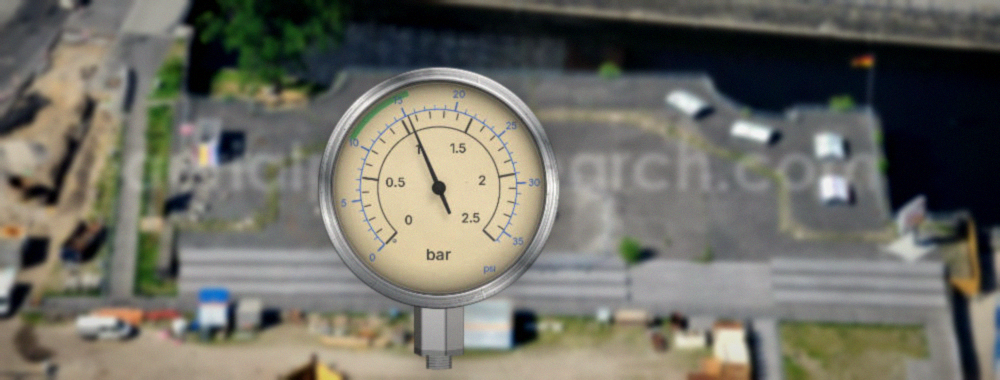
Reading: 1.05; bar
